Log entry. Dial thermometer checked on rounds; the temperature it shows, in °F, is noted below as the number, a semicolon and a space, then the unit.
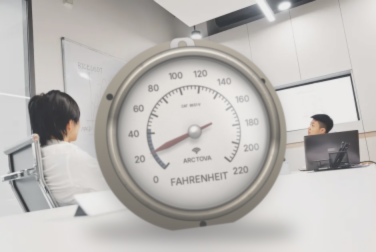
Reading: 20; °F
